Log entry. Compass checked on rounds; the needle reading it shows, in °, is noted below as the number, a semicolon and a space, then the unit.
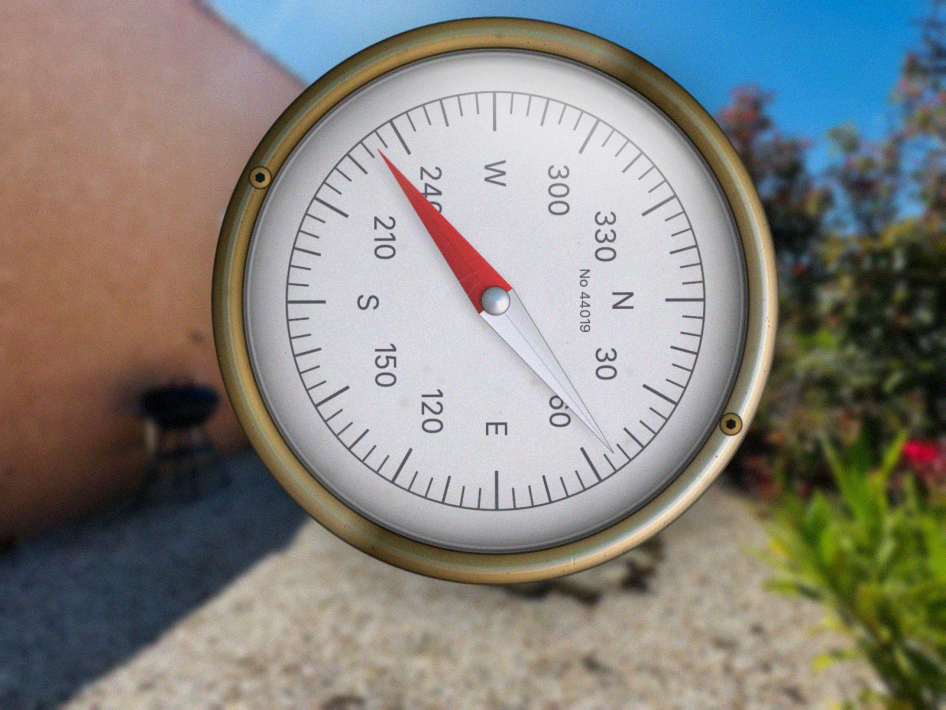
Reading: 232.5; °
